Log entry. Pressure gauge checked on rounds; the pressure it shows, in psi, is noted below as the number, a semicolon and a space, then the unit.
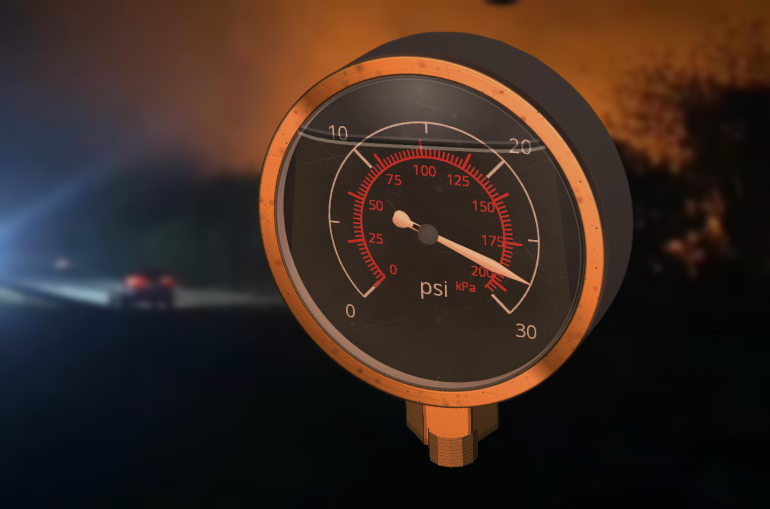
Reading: 27.5; psi
